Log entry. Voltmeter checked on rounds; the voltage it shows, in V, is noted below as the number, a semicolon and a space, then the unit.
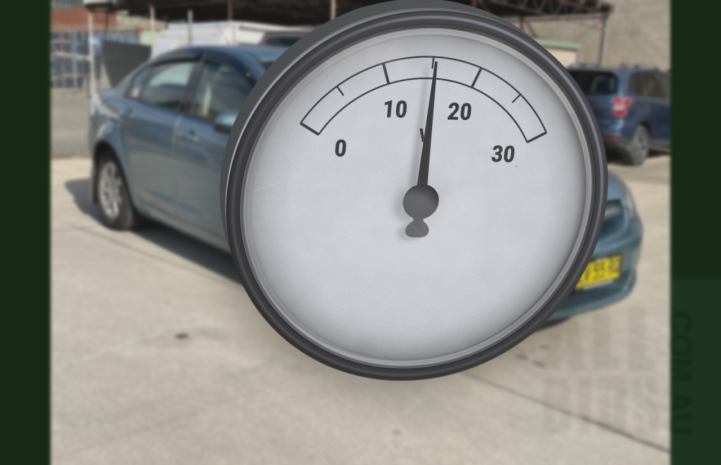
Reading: 15; V
